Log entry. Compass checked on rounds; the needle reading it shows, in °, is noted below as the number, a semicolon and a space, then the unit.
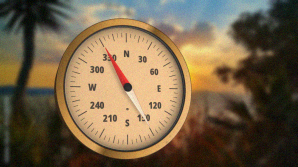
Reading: 330; °
